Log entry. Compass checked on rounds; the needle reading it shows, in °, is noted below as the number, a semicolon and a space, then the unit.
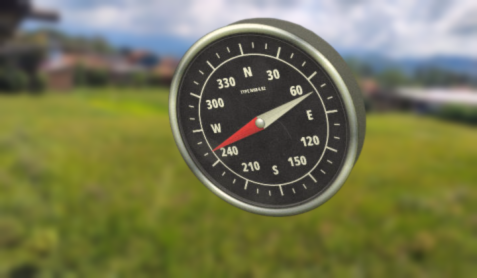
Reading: 250; °
